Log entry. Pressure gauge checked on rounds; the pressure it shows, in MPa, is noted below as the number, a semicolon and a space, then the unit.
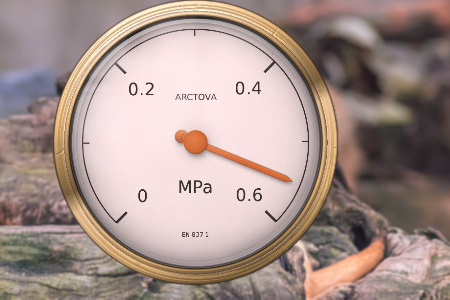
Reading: 0.55; MPa
